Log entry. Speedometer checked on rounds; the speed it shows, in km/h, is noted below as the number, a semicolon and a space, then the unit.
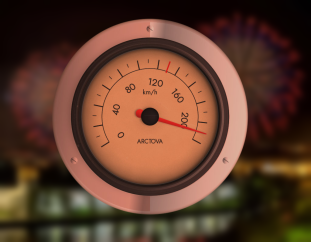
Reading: 210; km/h
